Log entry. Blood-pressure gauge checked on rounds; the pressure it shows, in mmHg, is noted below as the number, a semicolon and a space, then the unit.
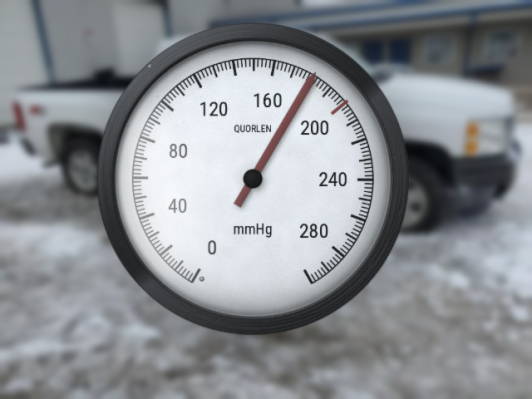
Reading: 180; mmHg
